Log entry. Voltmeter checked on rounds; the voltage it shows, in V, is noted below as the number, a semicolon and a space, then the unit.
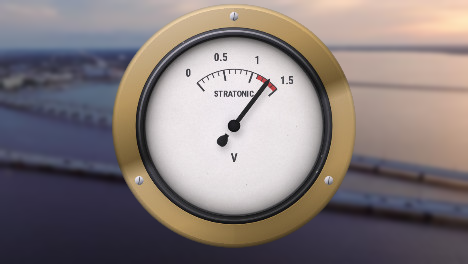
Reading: 1.3; V
